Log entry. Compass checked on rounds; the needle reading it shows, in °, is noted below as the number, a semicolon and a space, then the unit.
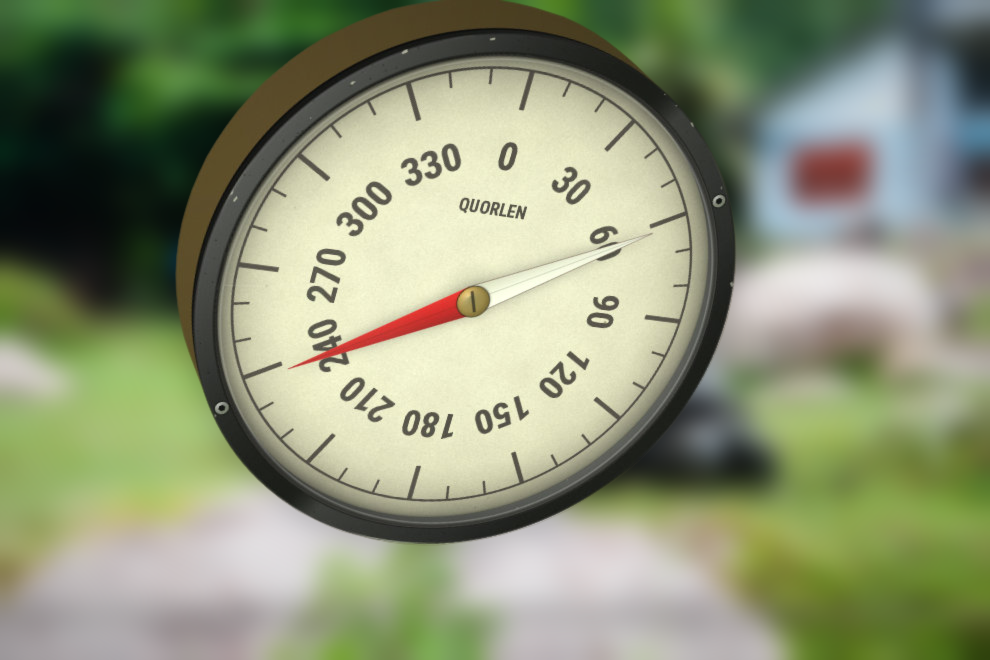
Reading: 240; °
